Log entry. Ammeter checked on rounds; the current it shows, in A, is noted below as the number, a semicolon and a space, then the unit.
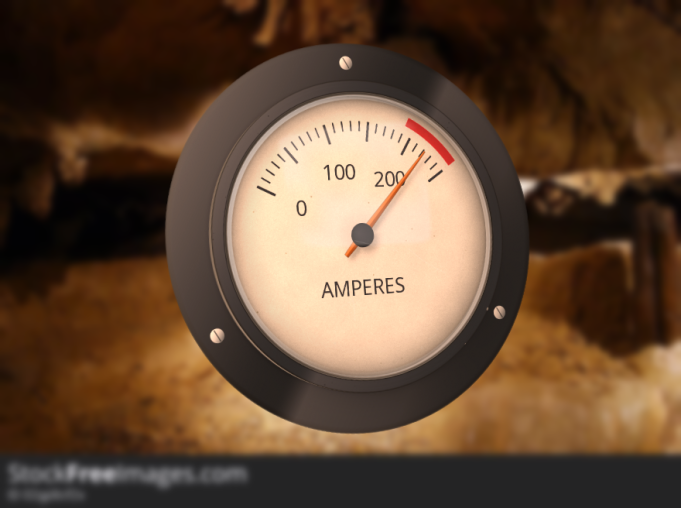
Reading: 220; A
